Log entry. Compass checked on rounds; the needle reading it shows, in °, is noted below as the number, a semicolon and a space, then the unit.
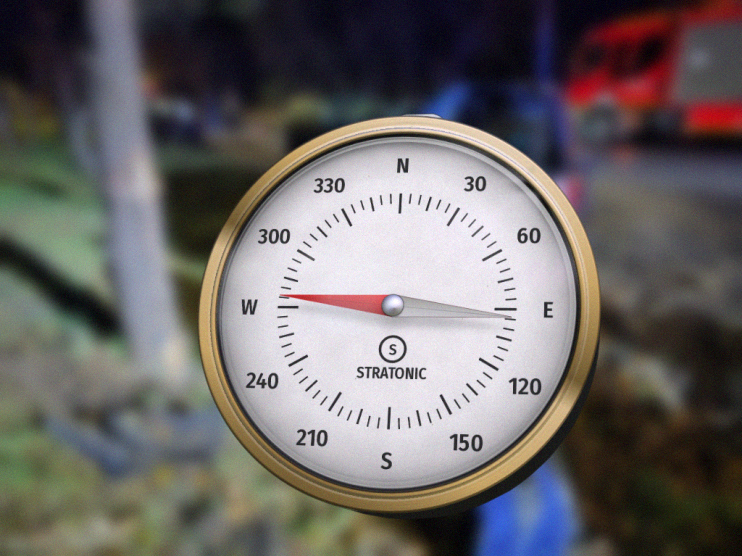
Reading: 275; °
